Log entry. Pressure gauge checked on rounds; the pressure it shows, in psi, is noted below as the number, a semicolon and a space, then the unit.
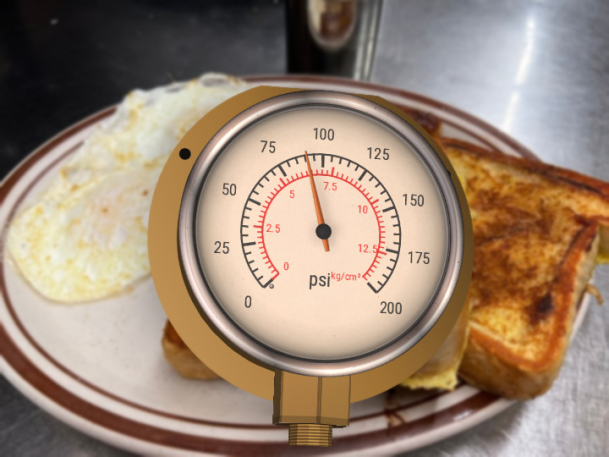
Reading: 90; psi
